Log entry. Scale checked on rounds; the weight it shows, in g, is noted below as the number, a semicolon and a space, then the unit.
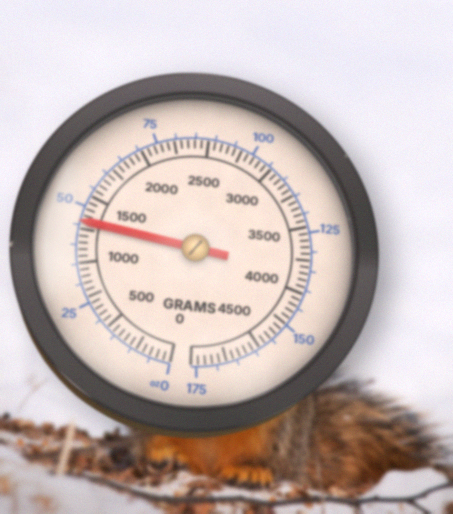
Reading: 1300; g
